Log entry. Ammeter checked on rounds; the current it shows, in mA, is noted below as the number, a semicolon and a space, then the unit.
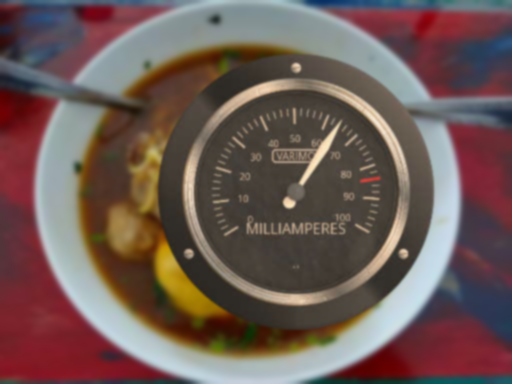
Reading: 64; mA
